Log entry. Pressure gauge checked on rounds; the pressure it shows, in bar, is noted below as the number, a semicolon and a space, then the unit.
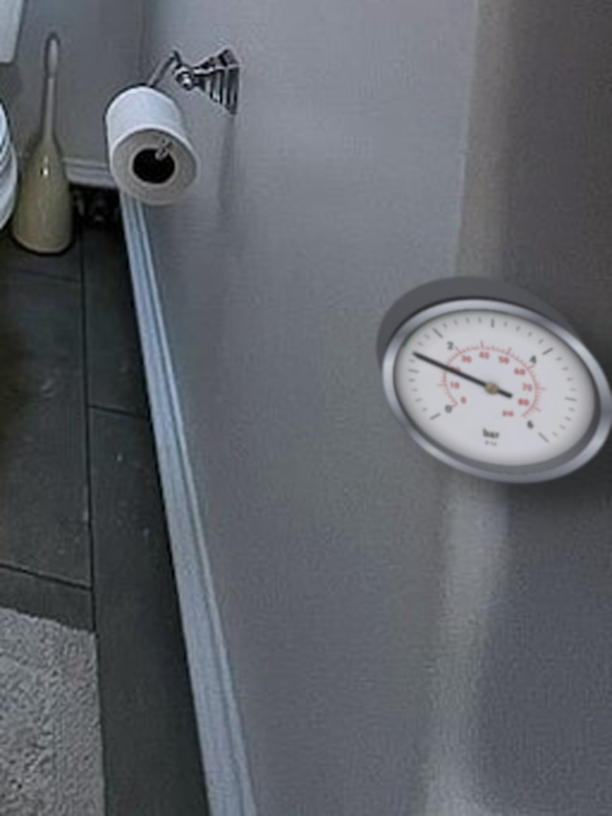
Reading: 1.4; bar
